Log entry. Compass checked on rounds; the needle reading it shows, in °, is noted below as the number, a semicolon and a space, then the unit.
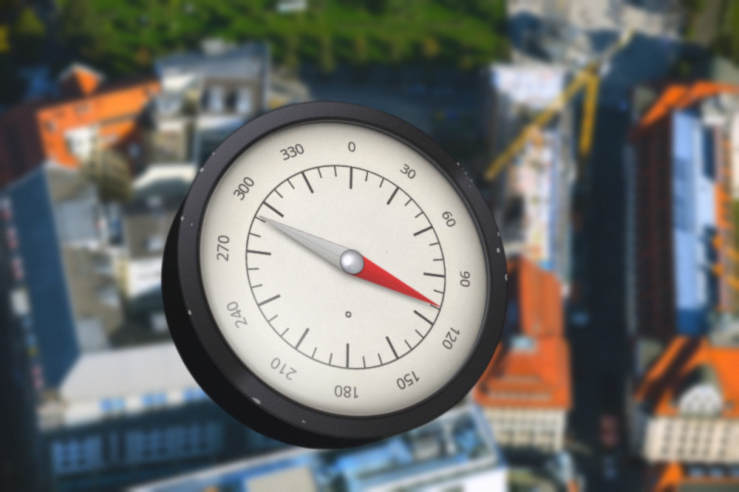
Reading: 110; °
